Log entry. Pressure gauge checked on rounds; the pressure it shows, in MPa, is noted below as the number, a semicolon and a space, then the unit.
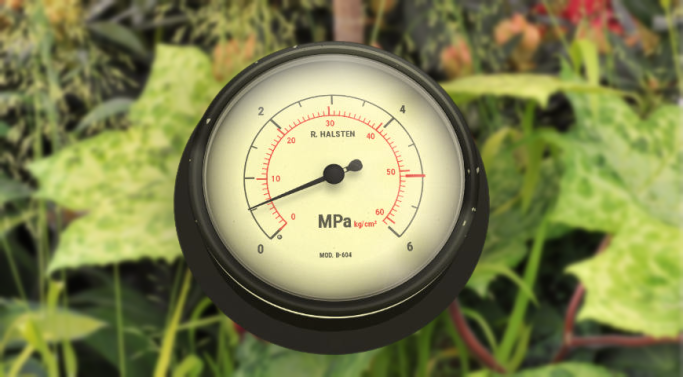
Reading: 0.5; MPa
